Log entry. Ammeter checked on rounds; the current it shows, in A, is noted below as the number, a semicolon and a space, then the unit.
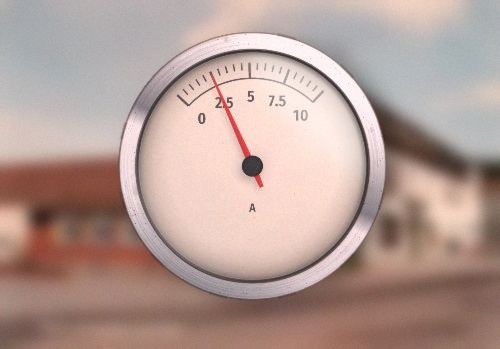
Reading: 2.5; A
